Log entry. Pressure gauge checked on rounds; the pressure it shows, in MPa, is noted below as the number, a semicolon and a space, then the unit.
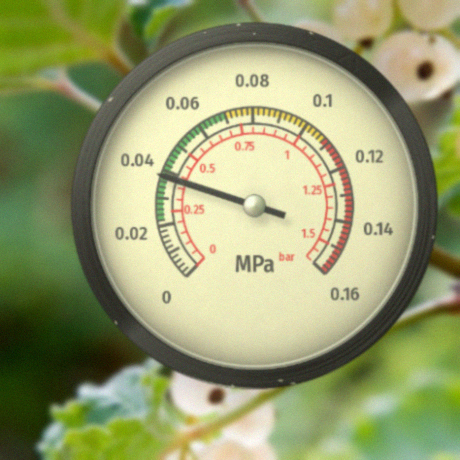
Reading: 0.038; MPa
